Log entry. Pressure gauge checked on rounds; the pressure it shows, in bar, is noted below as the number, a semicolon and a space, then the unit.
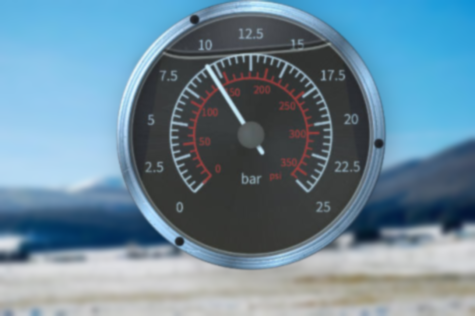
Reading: 9.5; bar
